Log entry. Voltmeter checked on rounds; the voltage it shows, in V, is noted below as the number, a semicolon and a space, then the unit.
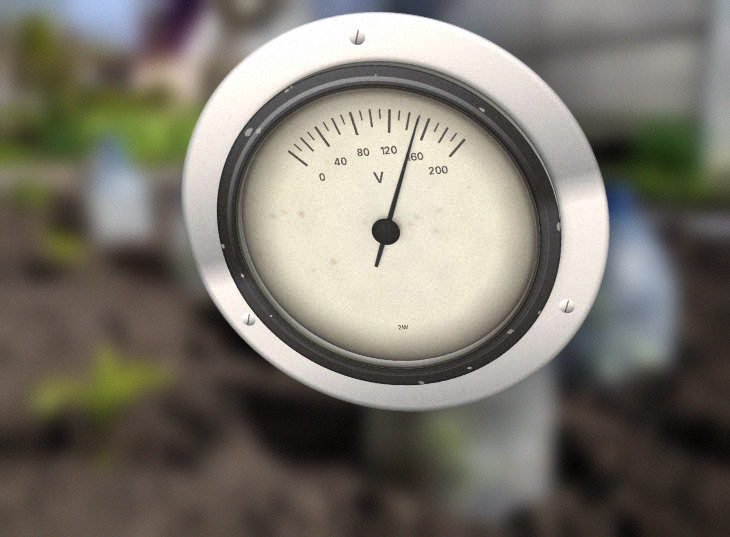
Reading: 150; V
